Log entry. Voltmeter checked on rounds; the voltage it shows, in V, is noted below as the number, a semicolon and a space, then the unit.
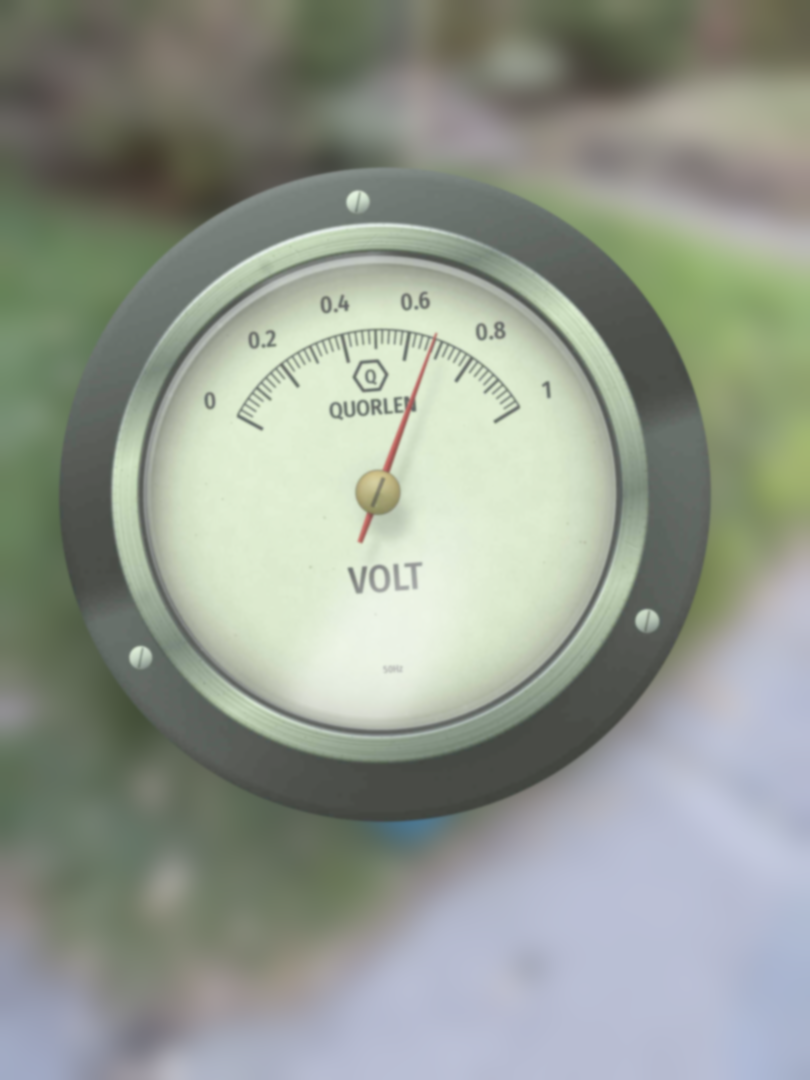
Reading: 0.68; V
